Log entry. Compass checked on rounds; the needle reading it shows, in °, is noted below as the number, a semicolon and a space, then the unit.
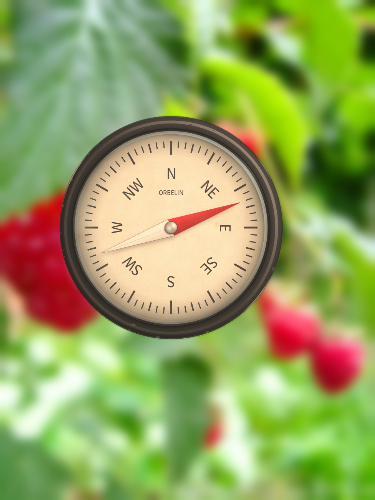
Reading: 70; °
